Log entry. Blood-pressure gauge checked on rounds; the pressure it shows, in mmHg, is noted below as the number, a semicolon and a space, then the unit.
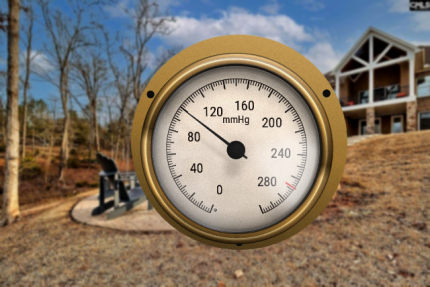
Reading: 100; mmHg
